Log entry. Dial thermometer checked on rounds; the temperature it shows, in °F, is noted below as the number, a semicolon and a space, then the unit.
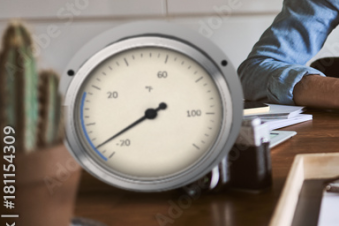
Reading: -12; °F
